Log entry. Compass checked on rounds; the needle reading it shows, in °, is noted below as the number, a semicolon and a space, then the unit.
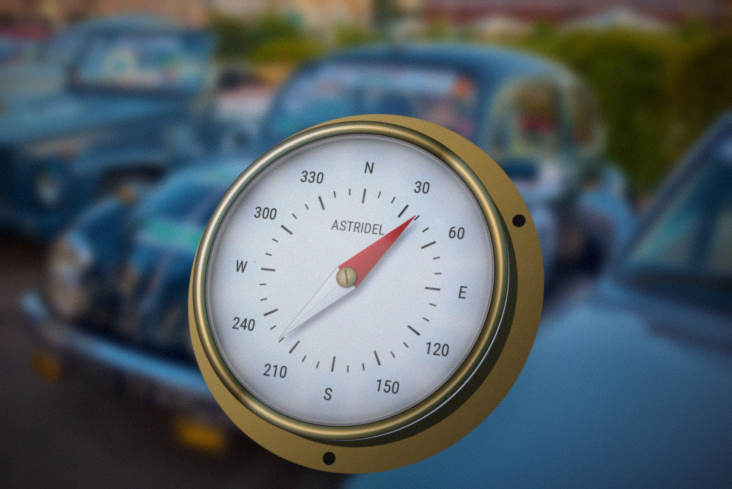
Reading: 40; °
